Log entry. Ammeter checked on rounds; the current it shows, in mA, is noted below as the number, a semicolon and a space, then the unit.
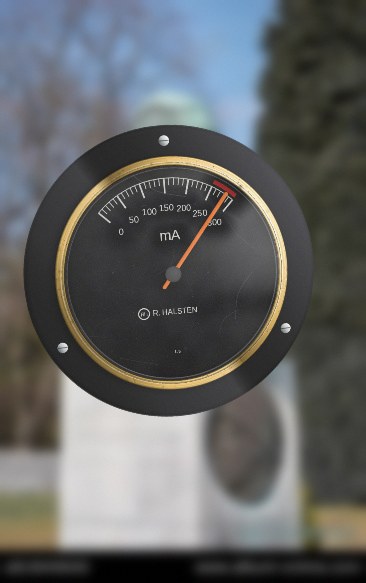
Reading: 280; mA
